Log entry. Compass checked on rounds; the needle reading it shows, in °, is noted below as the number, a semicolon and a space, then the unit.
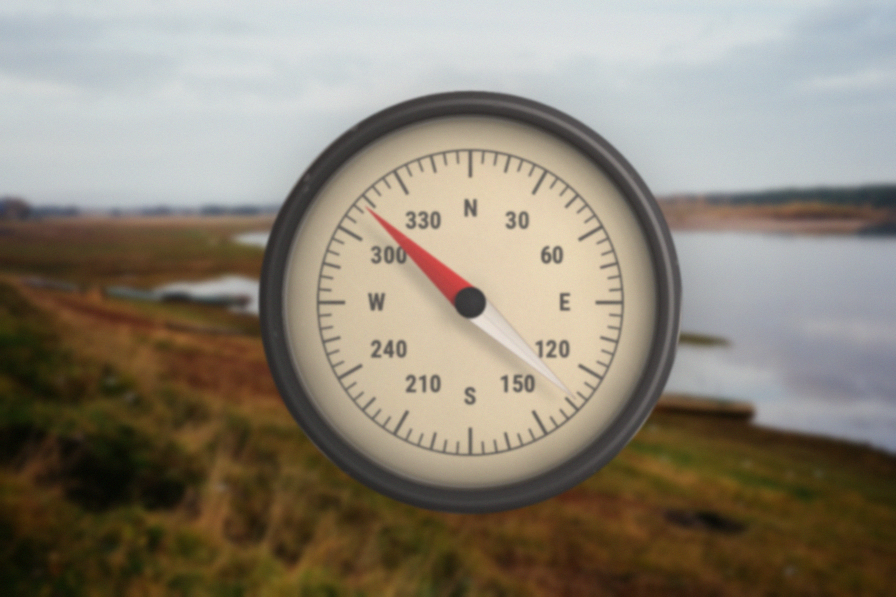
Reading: 312.5; °
